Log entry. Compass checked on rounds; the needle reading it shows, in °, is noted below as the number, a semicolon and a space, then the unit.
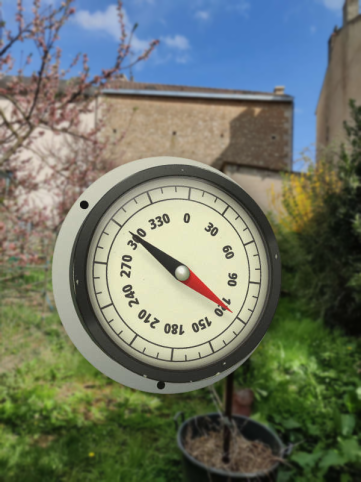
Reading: 120; °
